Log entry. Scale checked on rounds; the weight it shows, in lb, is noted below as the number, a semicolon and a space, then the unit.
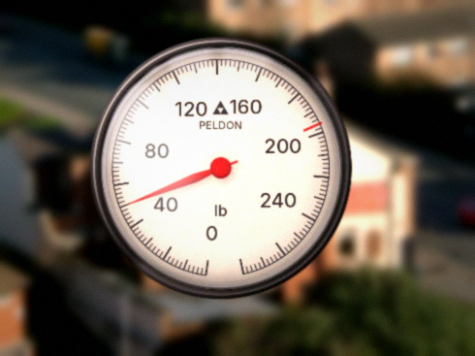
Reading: 50; lb
